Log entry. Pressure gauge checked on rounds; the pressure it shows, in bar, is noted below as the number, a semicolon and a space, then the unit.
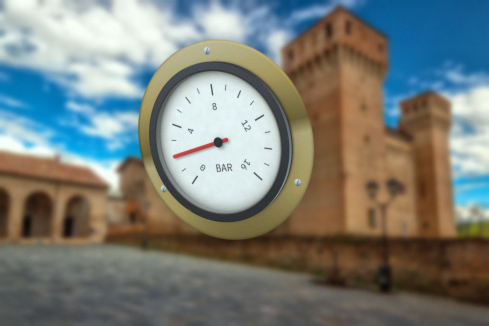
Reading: 2; bar
